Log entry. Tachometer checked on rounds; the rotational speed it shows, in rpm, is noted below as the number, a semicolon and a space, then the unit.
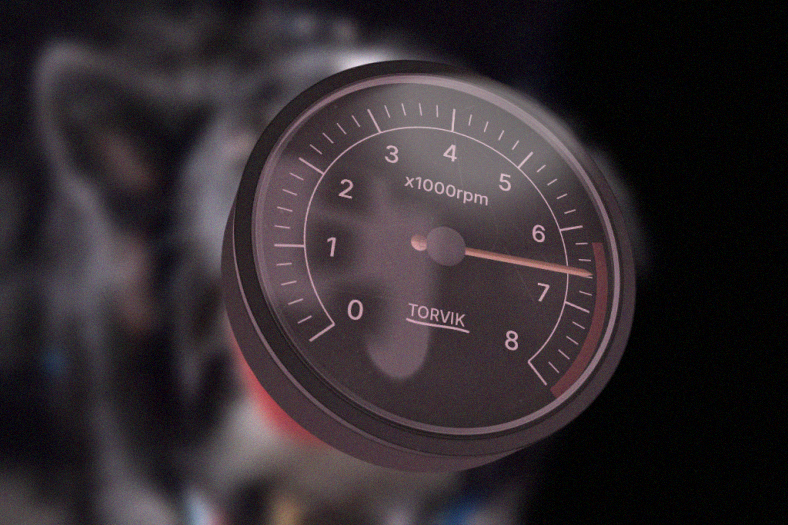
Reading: 6600; rpm
